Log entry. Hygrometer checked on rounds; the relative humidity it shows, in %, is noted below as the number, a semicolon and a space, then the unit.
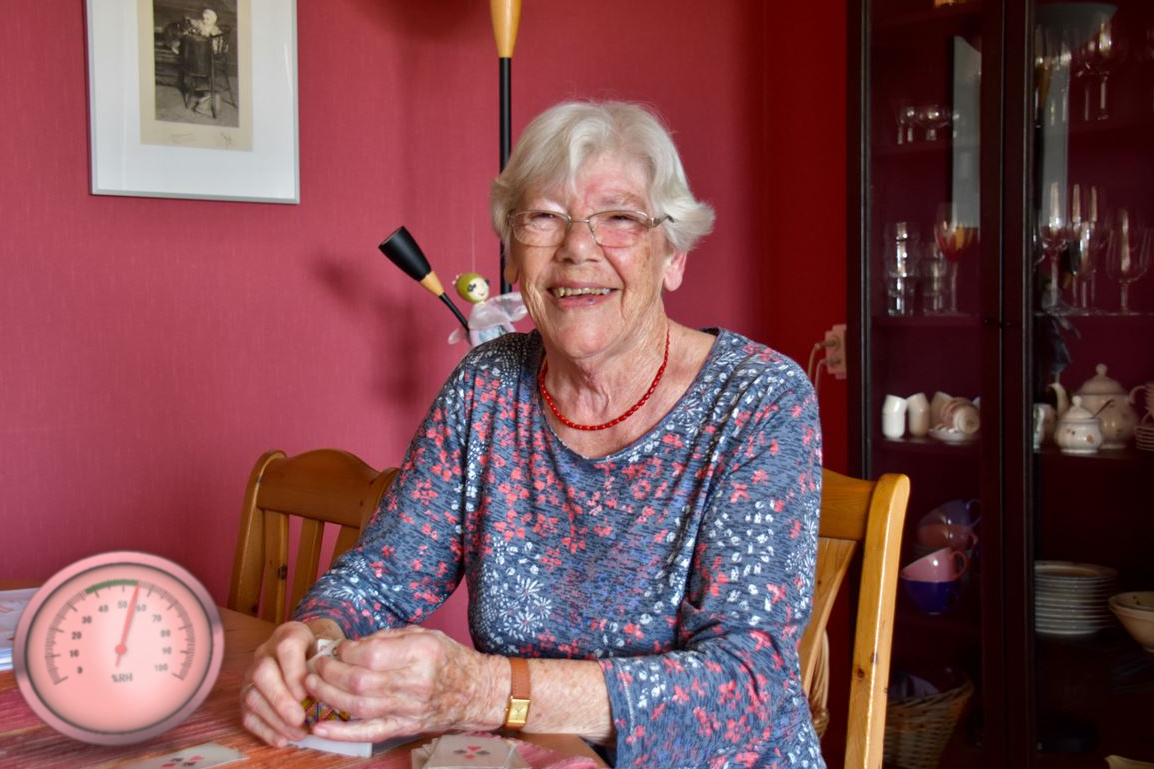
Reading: 55; %
